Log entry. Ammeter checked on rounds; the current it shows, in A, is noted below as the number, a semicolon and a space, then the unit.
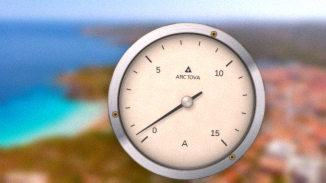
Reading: 0.5; A
